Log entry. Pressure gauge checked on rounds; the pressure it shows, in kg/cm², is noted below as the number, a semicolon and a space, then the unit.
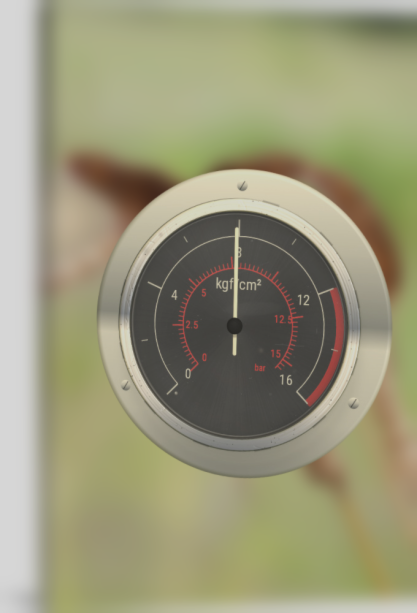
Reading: 8; kg/cm²
